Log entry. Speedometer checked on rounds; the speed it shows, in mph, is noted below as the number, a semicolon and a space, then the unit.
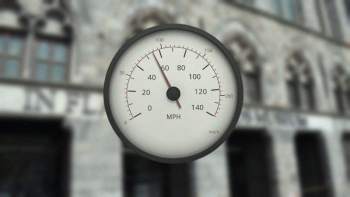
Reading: 55; mph
